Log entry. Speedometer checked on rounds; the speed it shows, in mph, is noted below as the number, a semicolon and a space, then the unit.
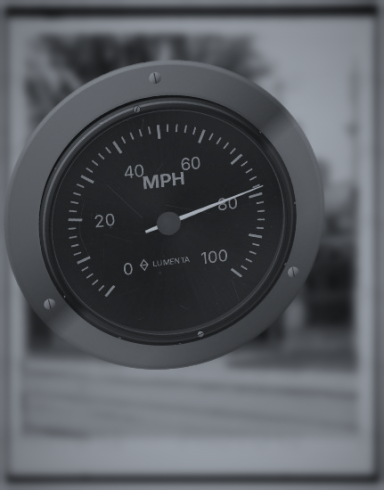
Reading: 78; mph
